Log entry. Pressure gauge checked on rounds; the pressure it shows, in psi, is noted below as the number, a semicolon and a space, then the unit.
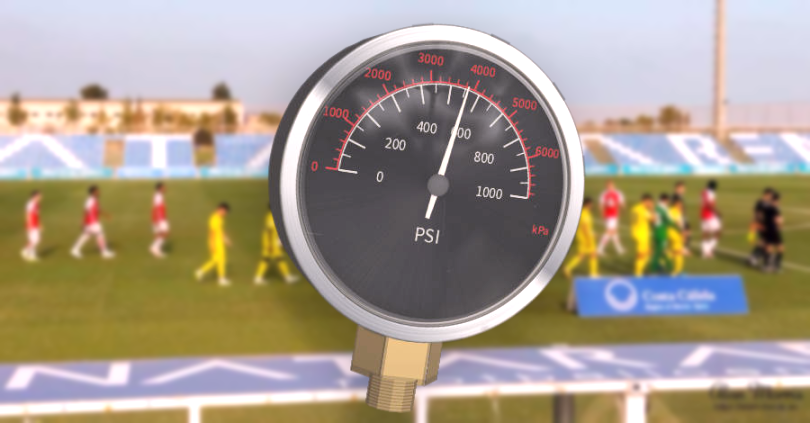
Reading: 550; psi
